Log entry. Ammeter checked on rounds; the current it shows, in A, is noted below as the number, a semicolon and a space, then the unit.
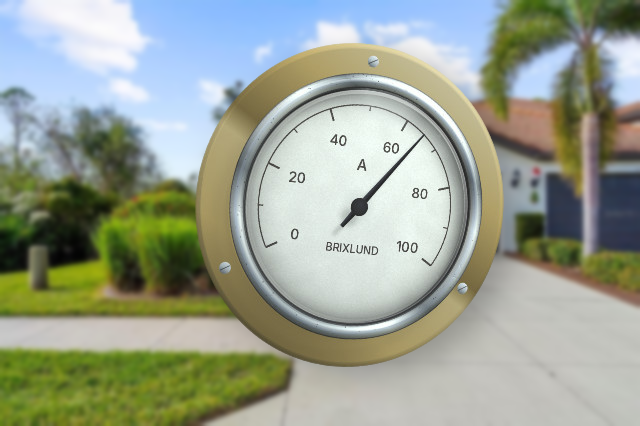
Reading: 65; A
